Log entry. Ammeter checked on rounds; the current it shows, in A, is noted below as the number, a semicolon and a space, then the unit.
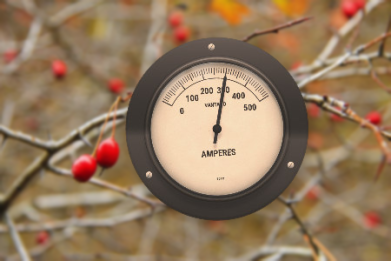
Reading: 300; A
